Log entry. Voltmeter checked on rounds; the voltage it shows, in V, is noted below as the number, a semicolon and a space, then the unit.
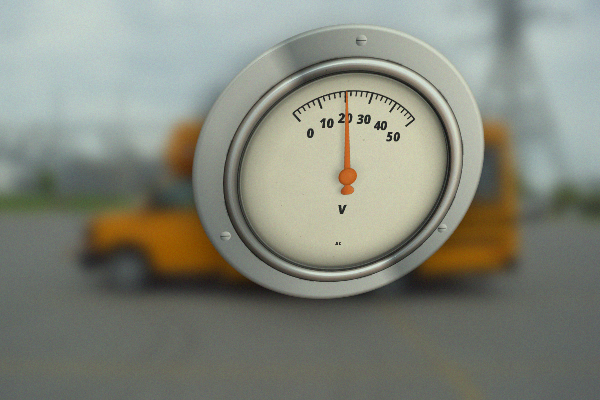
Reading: 20; V
